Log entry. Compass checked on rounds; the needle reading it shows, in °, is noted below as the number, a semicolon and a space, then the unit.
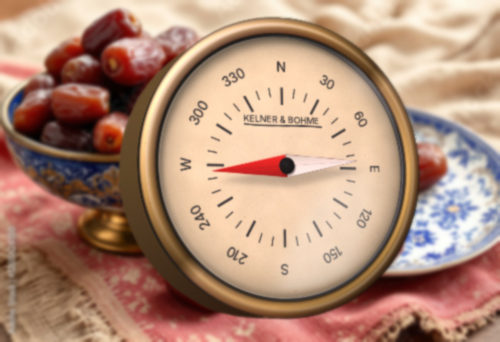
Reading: 265; °
